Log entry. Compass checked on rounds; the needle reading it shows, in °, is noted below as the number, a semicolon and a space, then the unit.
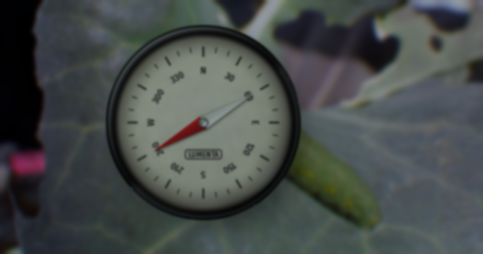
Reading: 240; °
